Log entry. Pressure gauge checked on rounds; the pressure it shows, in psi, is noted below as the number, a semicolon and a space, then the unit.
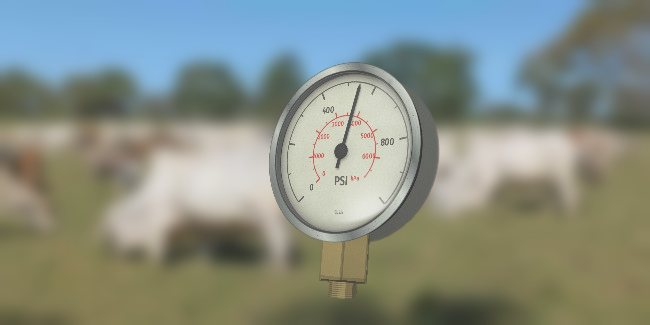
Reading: 550; psi
